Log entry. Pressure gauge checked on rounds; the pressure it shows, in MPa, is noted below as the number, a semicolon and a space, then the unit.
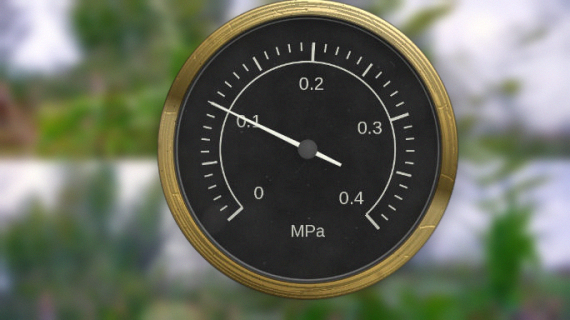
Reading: 0.1; MPa
